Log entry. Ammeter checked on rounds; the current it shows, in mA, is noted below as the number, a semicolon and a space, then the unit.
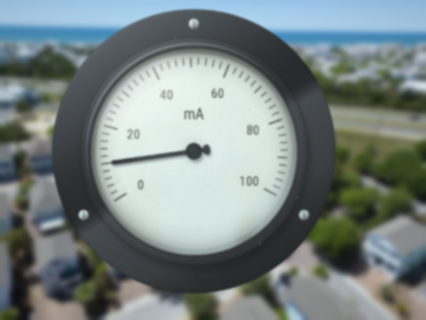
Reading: 10; mA
